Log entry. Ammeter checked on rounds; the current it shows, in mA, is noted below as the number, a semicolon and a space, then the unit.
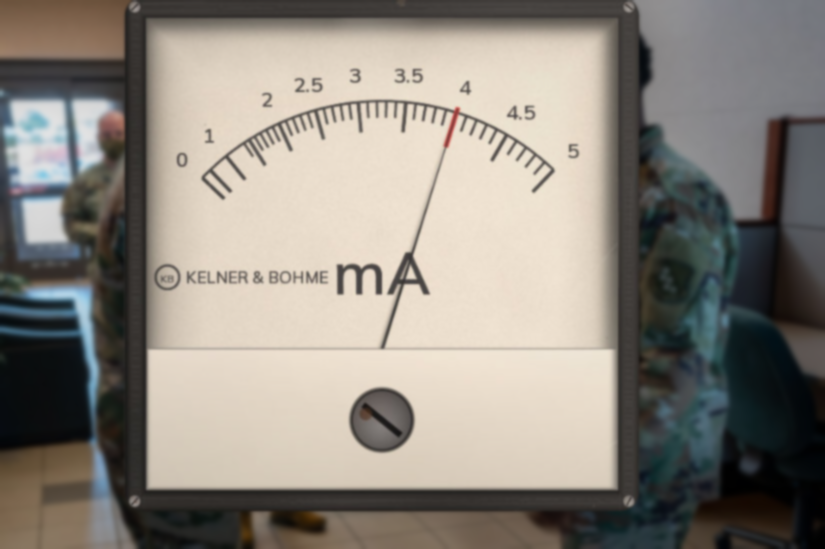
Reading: 4; mA
